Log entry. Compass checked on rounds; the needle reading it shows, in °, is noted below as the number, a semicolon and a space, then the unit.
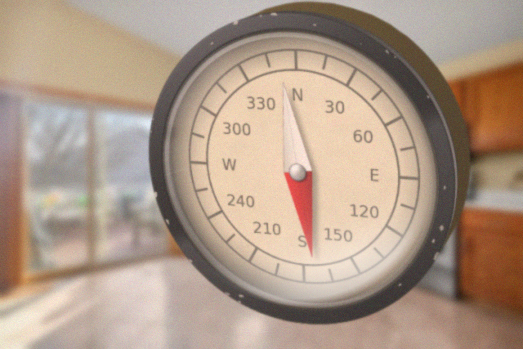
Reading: 172.5; °
